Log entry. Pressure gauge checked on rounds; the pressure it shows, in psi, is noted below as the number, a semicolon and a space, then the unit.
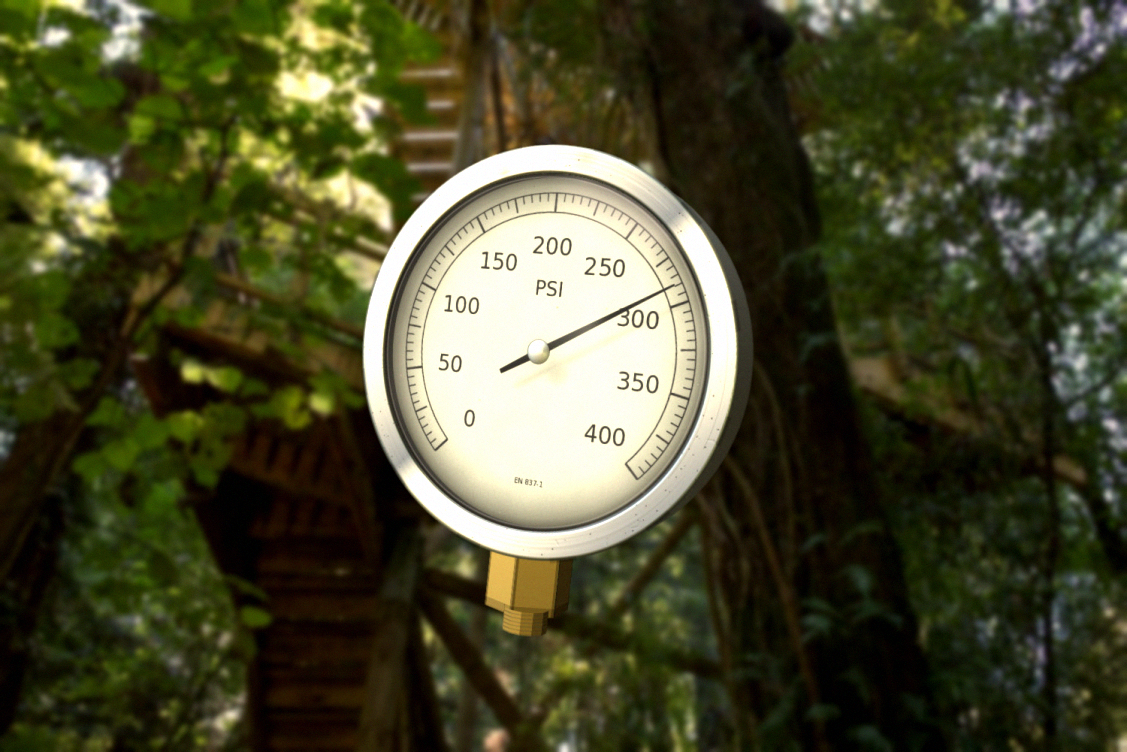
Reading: 290; psi
